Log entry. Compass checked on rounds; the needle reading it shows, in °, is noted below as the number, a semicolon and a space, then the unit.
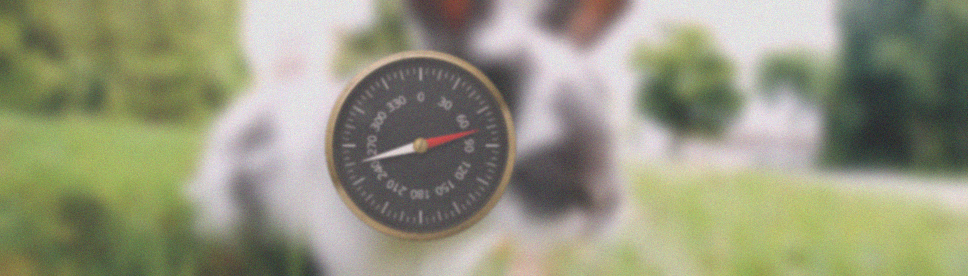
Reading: 75; °
